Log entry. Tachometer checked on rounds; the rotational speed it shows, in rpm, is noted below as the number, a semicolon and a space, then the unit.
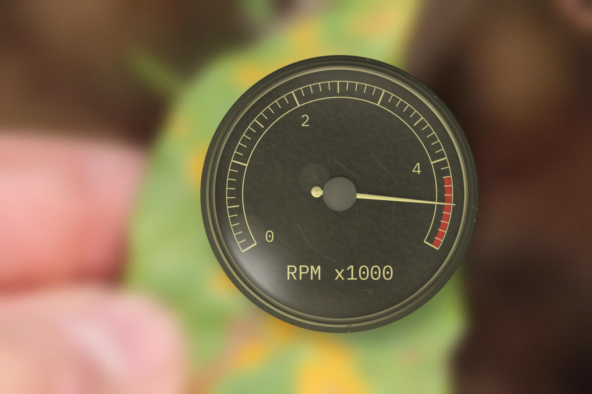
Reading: 4500; rpm
